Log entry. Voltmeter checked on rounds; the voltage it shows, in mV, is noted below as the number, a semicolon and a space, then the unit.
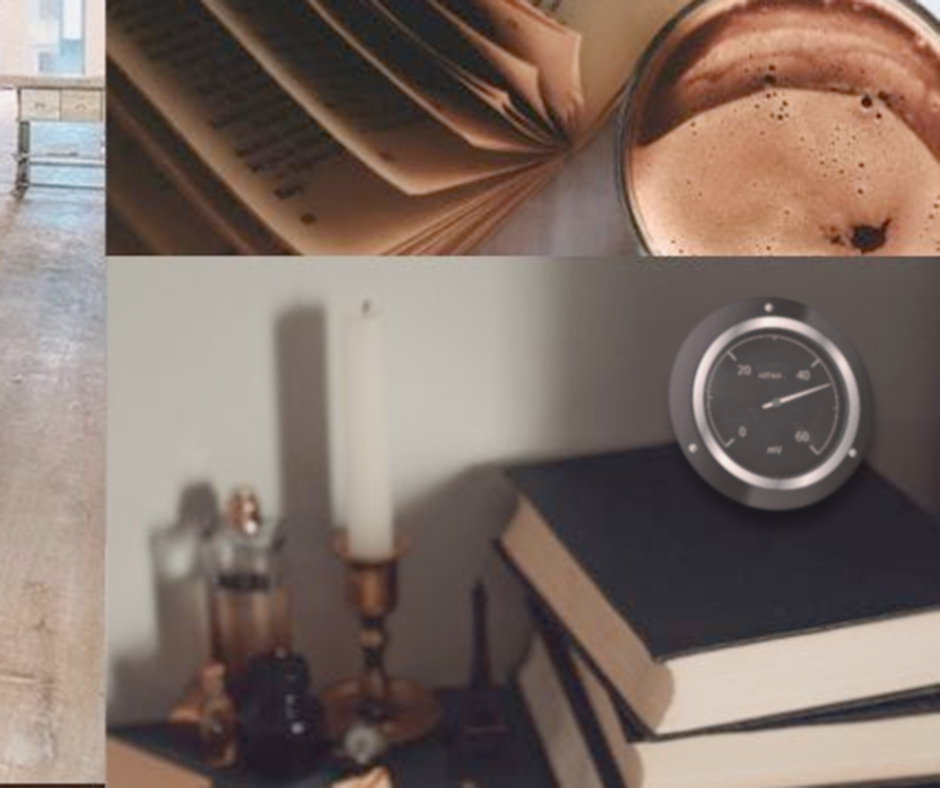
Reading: 45; mV
